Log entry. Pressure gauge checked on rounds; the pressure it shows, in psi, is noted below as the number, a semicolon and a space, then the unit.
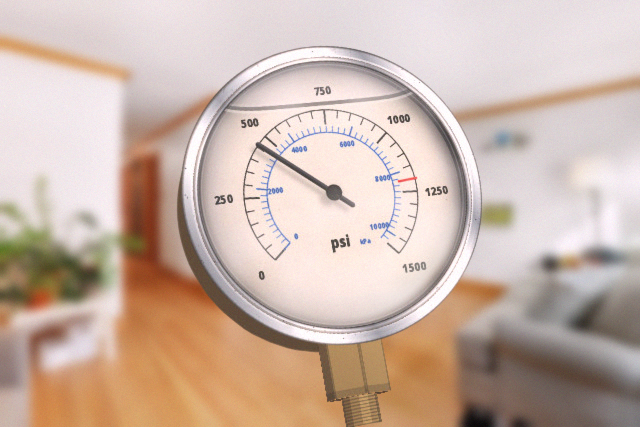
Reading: 450; psi
